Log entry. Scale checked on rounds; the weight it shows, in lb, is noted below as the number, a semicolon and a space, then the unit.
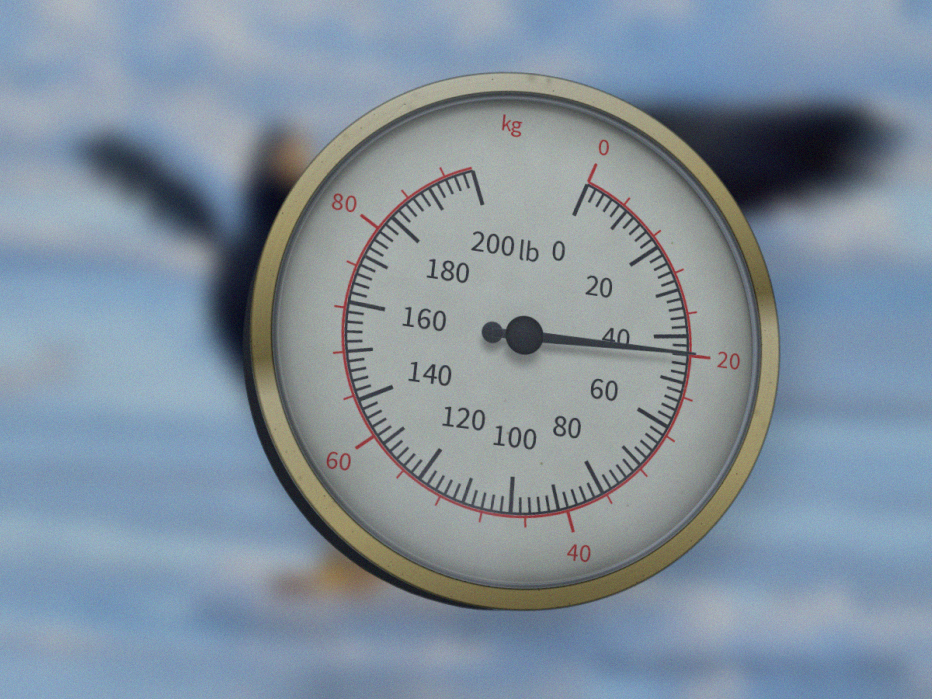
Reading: 44; lb
